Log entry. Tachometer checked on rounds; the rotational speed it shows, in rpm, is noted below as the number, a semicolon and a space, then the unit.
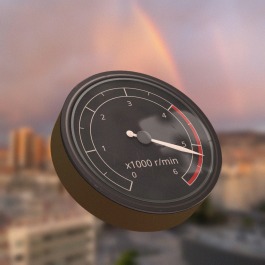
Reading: 5250; rpm
